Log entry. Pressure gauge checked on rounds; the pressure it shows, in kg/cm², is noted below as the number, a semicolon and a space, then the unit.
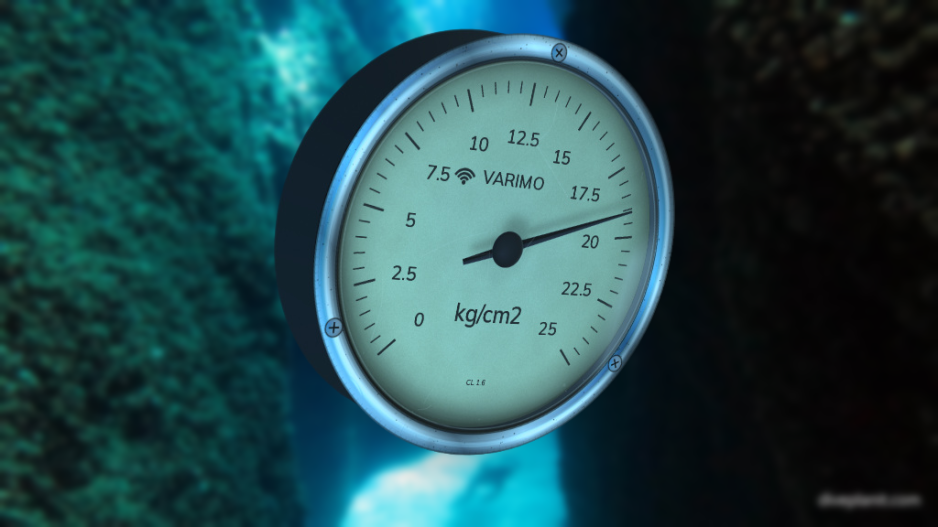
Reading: 19; kg/cm²
